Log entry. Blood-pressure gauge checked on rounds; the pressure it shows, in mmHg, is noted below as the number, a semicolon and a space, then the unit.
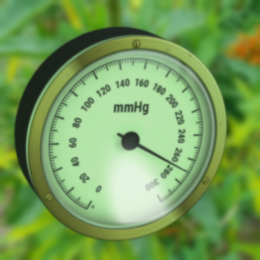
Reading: 270; mmHg
